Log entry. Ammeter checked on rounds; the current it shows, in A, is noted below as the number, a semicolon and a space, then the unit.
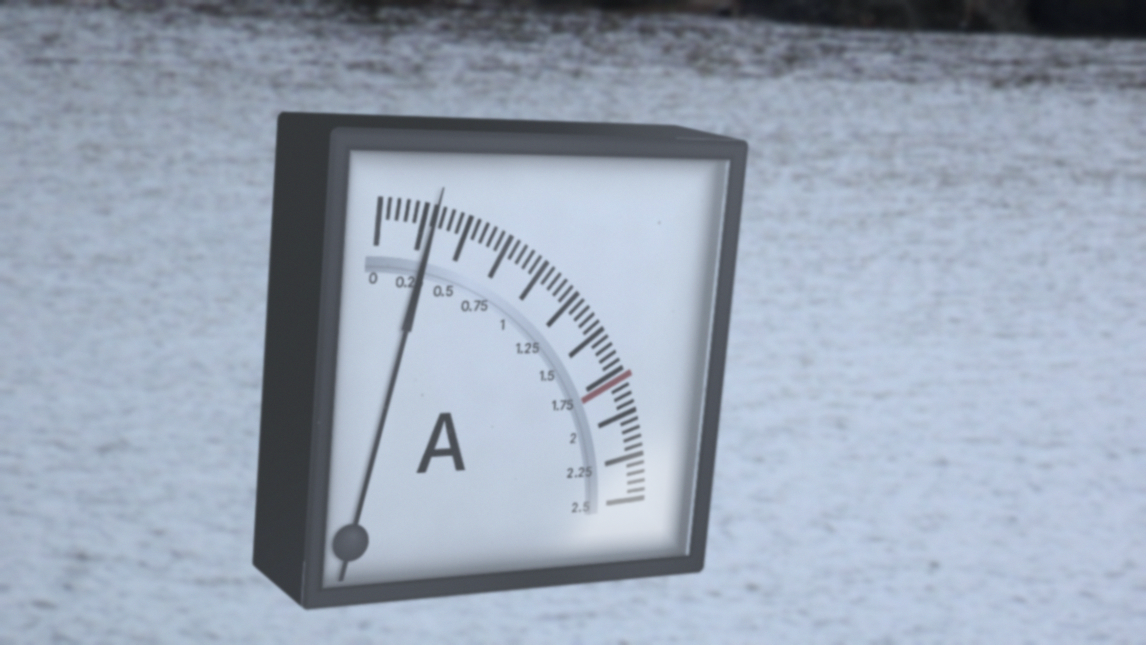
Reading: 0.3; A
